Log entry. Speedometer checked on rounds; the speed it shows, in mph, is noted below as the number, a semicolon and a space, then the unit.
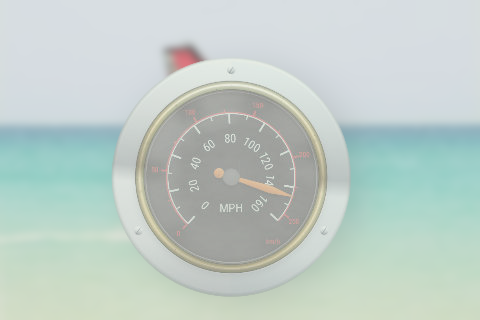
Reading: 145; mph
